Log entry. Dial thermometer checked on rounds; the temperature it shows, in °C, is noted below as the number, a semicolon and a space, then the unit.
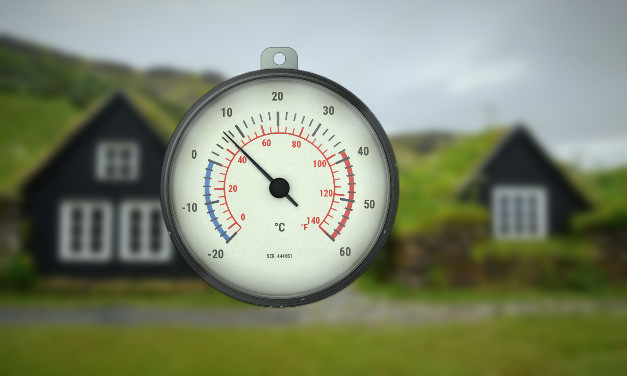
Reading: 7; °C
